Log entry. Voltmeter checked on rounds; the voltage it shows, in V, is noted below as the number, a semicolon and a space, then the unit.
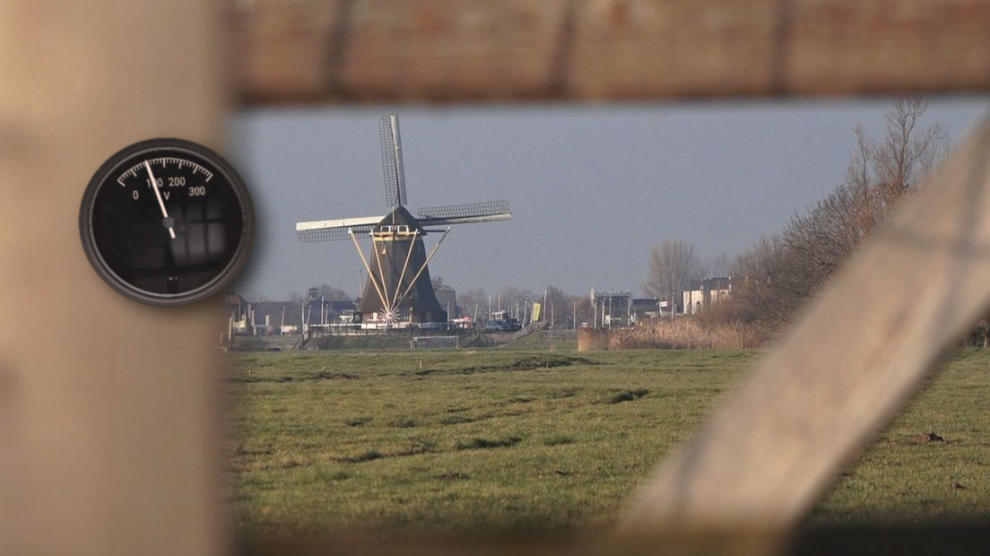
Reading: 100; V
